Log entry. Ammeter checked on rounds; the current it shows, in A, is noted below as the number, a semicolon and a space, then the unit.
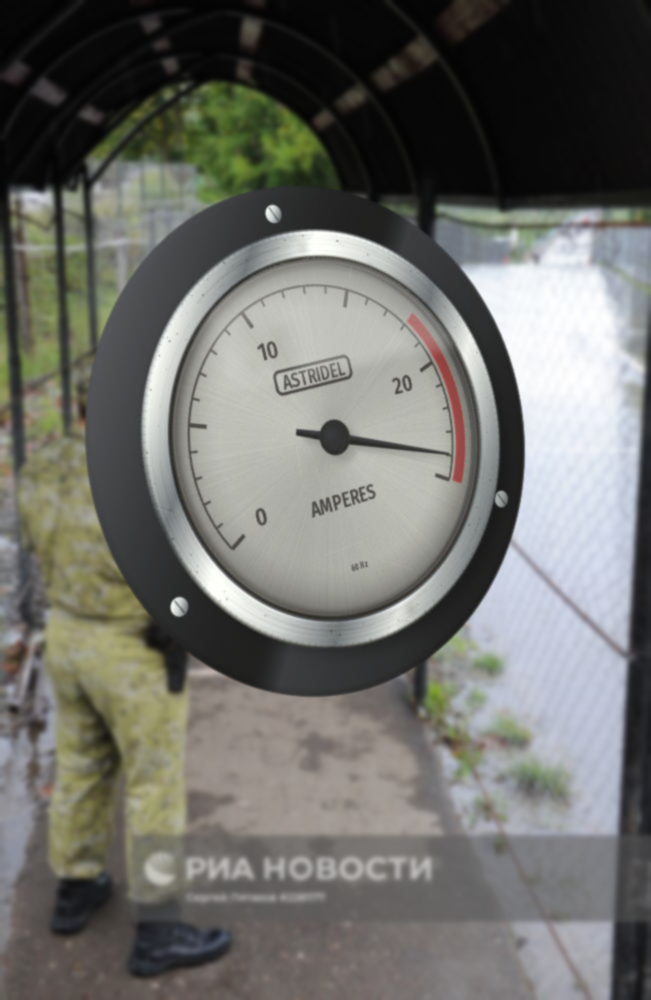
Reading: 24; A
